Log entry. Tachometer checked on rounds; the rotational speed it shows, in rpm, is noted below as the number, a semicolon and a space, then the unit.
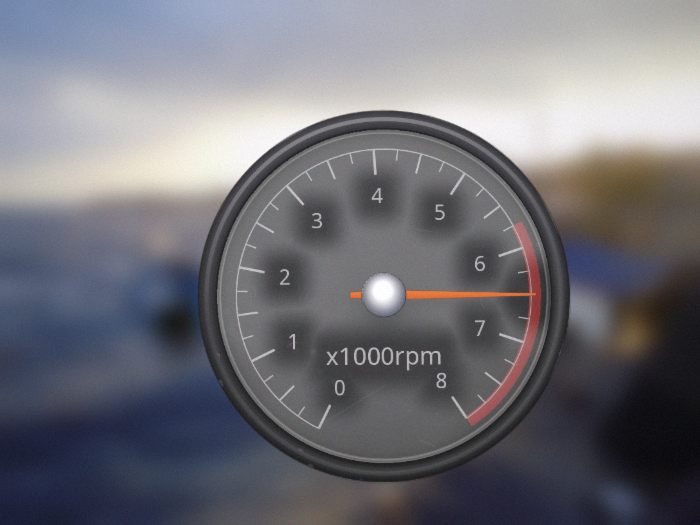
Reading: 6500; rpm
